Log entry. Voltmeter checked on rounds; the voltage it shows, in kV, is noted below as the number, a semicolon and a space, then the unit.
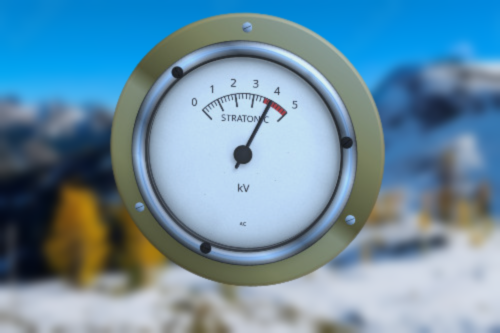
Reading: 4; kV
